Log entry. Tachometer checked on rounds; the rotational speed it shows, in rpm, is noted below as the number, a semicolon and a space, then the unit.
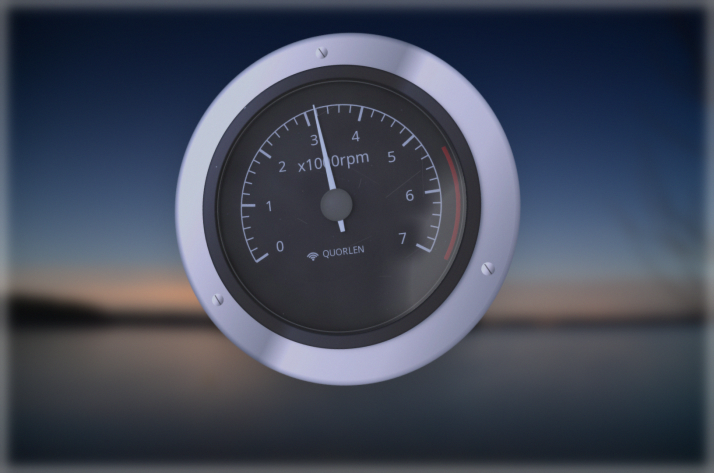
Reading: 3200; rpm
